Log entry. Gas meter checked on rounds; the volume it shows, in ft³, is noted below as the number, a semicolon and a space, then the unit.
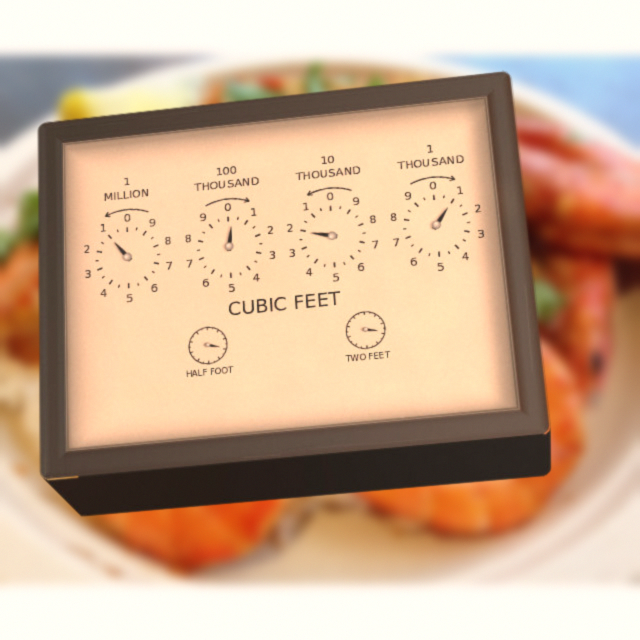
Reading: 102100; ft³
